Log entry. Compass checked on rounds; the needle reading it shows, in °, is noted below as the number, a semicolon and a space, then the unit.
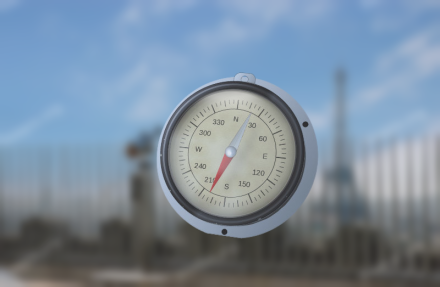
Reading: 200; °
